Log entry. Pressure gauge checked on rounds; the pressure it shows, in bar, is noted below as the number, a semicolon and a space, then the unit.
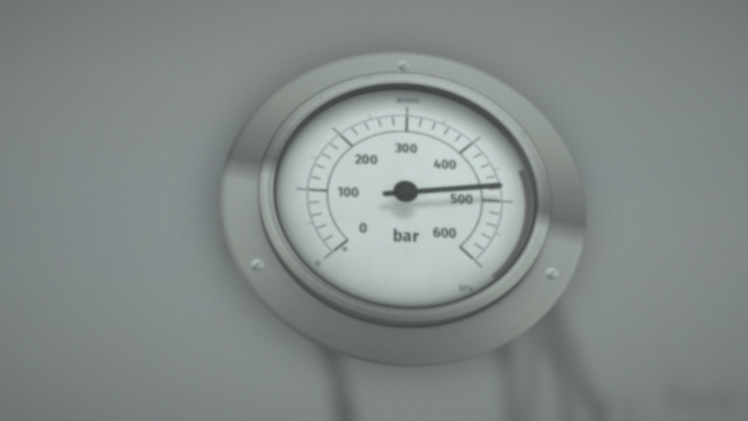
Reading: 480; bar
